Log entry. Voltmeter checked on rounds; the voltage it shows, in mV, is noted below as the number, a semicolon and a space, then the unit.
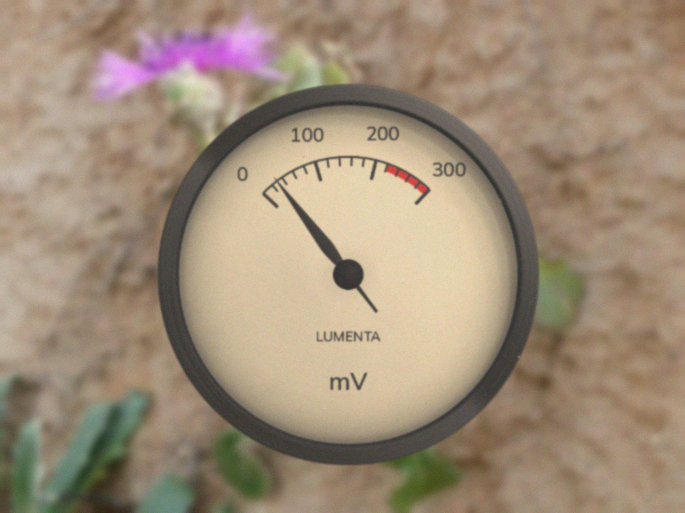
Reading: 30; mV
